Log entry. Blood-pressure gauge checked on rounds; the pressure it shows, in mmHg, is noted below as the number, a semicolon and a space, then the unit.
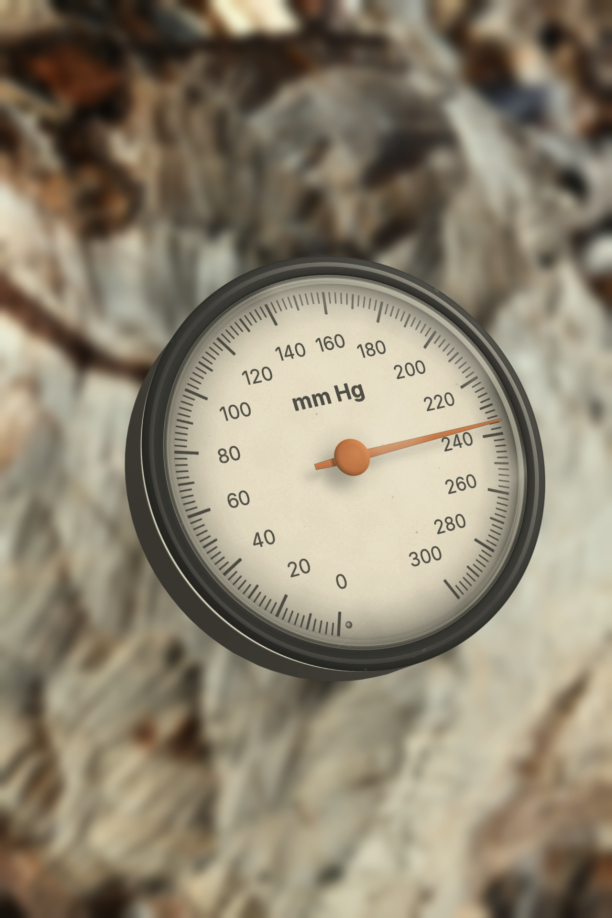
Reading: 236; mmHg
